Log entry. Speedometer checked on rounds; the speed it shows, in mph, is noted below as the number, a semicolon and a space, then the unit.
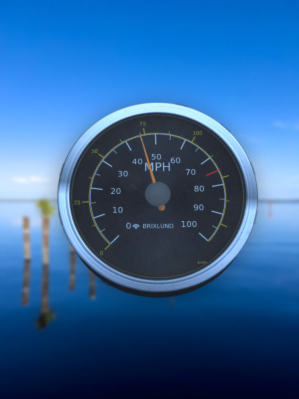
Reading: 45; mph
